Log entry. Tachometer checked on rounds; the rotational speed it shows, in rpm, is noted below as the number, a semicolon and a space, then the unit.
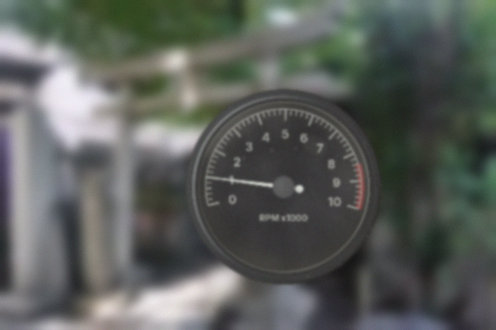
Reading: 1000; rpm
